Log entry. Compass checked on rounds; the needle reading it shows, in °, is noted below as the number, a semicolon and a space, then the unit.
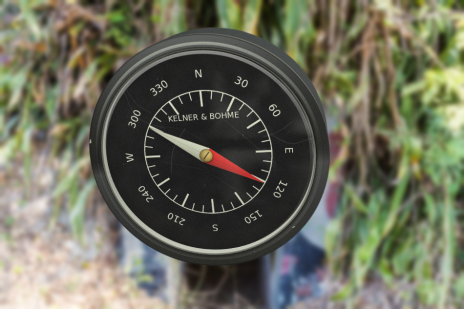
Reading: 120; °
